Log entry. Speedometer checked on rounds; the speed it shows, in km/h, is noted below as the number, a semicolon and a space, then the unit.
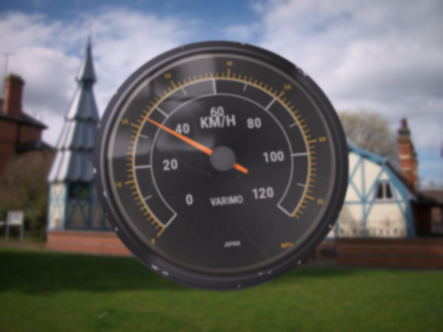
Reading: 35; km/h
